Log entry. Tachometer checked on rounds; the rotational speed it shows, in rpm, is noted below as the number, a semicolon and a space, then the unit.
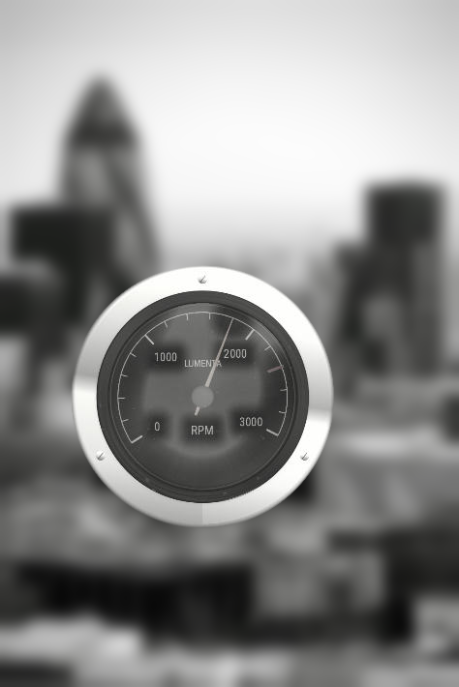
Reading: 1800; rpm
